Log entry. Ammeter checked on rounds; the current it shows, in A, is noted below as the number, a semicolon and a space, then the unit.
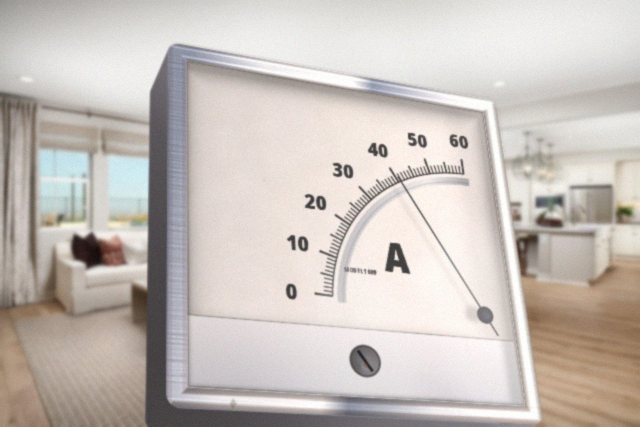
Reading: 40; A
